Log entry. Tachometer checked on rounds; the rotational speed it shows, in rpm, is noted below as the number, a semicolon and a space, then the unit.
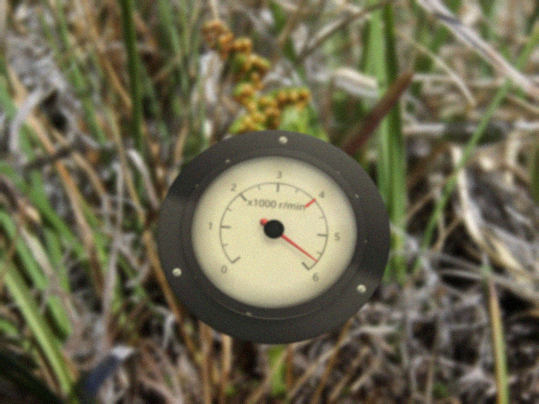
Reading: 5750; rpm
